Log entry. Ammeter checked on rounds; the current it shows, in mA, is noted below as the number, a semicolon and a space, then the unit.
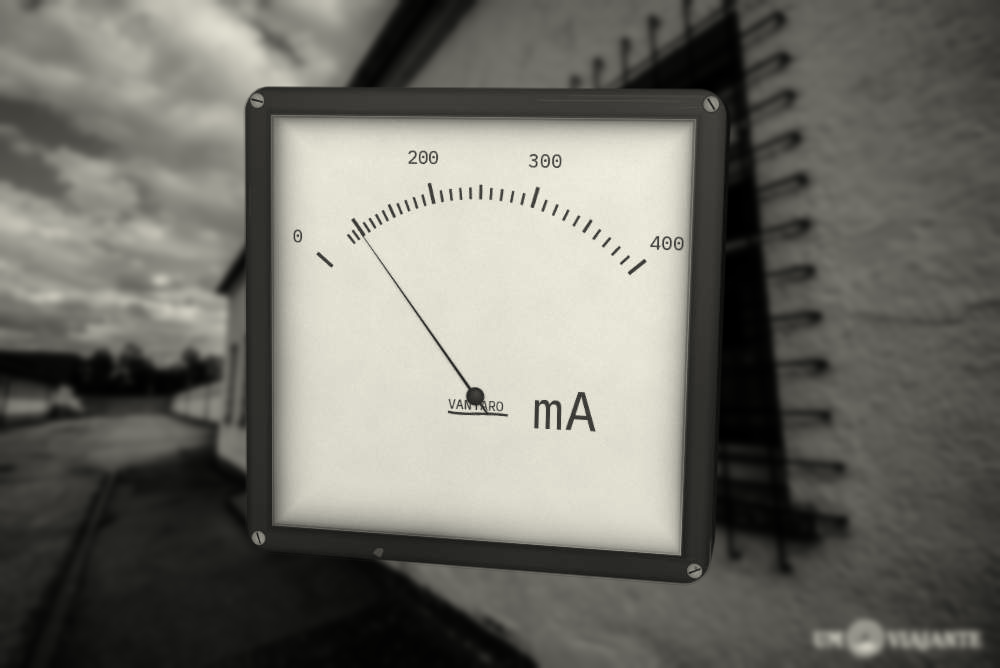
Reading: 100; mA
